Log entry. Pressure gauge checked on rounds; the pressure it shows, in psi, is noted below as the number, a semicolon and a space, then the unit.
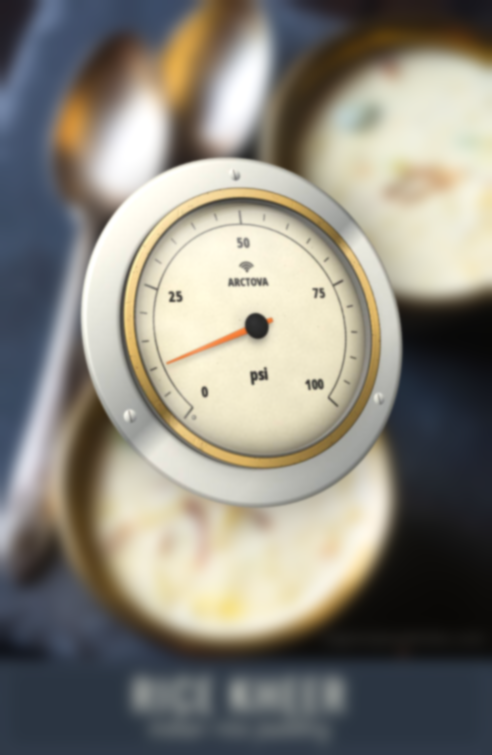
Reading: 10; psi
